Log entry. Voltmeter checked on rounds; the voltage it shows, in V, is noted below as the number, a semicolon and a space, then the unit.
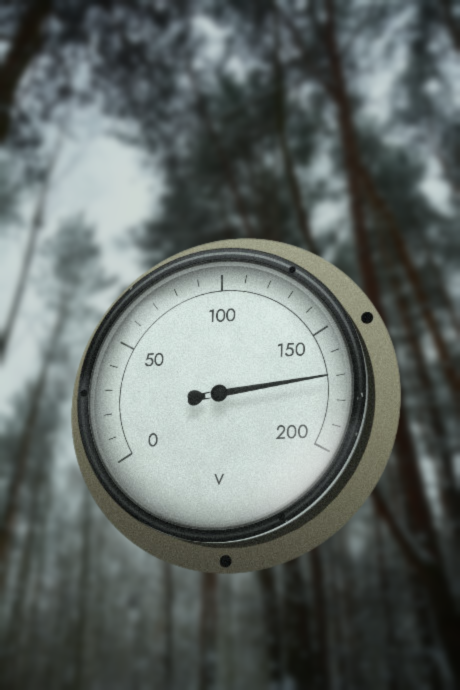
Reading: 170; V
